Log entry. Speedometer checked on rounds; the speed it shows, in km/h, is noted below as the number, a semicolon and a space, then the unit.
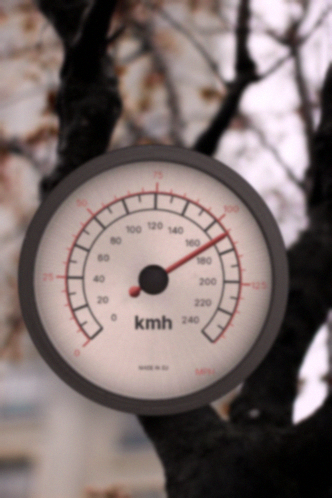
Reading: 170; km/h
